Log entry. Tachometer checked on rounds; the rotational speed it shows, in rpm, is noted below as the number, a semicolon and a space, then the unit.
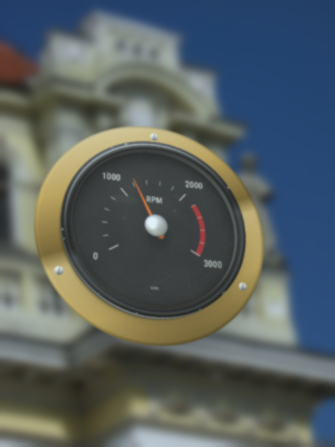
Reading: 1200; rpm
